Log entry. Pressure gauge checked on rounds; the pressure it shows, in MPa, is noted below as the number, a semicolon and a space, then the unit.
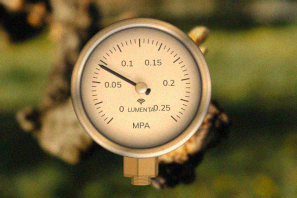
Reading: 0.07; MPa
